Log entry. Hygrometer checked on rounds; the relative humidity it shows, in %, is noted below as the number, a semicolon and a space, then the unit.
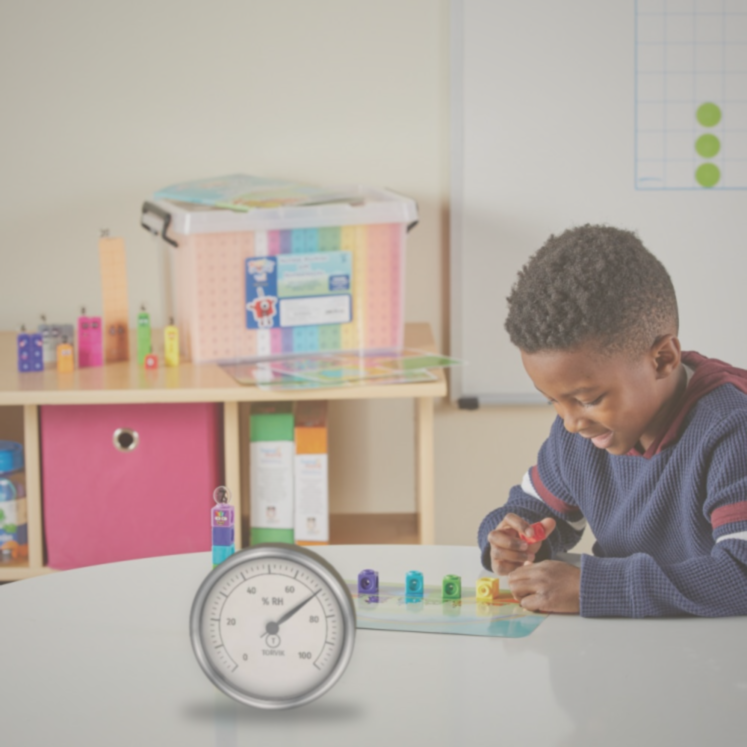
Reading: 70; %
